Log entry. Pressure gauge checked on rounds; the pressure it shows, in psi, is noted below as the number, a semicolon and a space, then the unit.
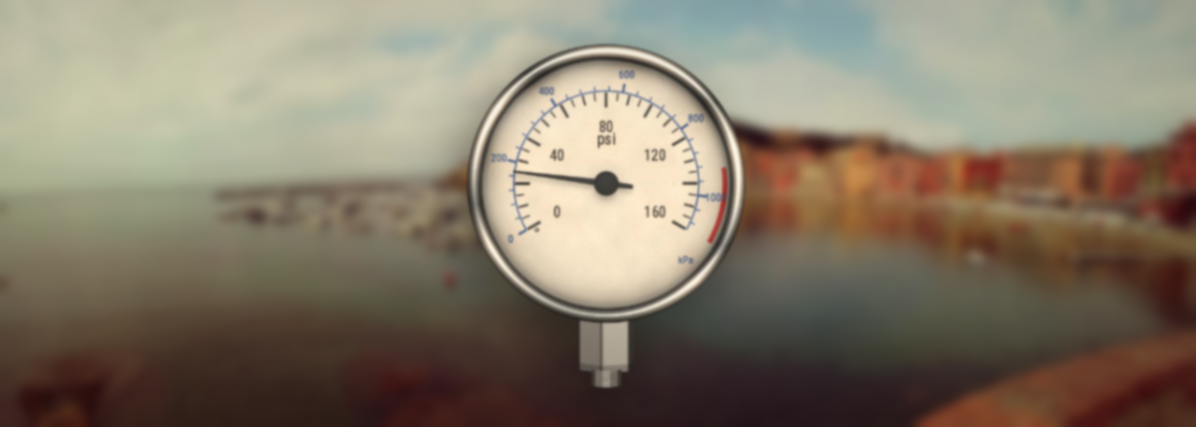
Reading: 25; psi
